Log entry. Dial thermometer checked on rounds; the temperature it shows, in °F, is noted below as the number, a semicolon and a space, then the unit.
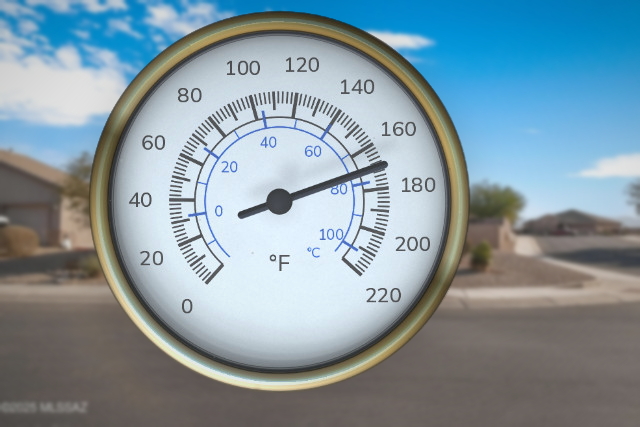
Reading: 170; °F
